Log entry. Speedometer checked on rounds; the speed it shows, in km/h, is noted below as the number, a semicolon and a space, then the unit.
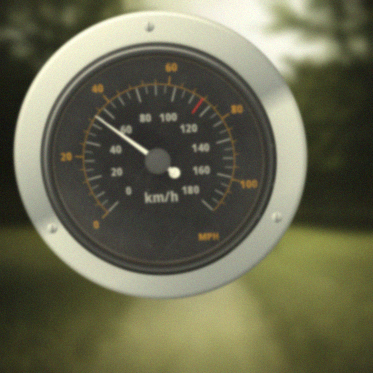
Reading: 55; km/h
